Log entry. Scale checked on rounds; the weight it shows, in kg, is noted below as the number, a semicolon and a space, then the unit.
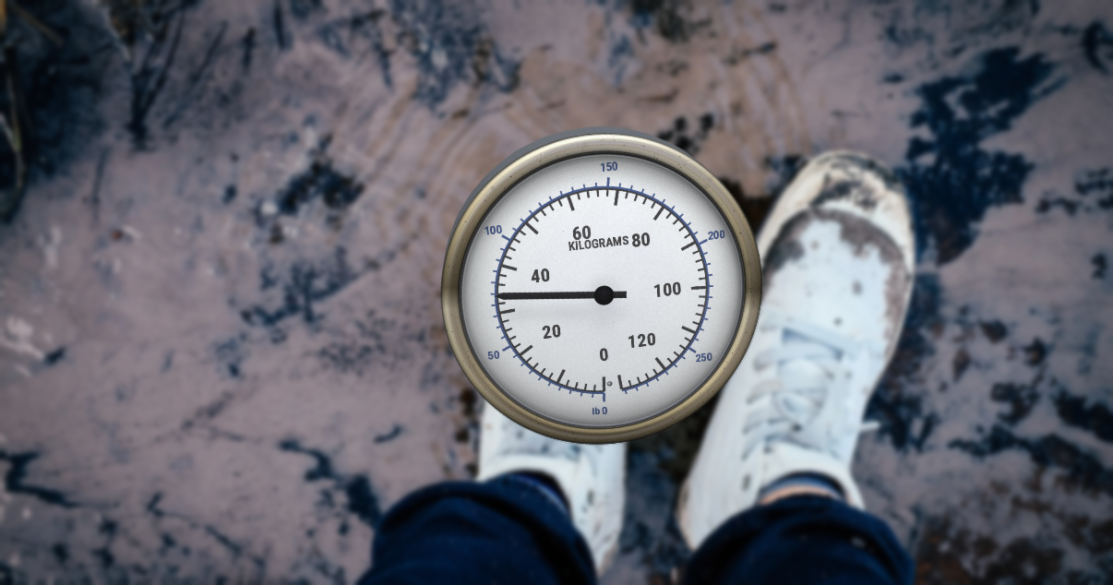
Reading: 34; kg
